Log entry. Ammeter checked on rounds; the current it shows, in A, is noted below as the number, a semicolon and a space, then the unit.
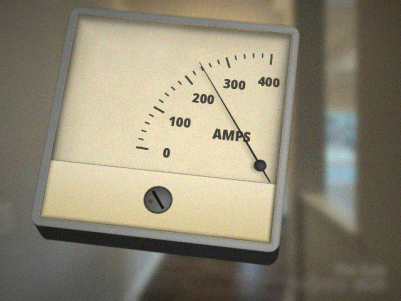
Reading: 240; A
